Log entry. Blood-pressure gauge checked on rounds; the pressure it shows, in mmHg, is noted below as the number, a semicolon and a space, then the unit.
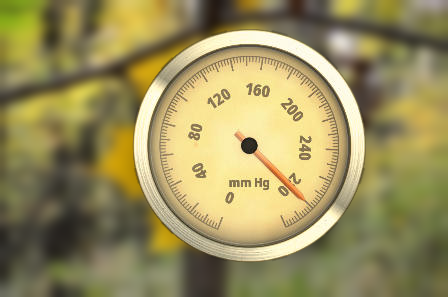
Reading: 280; mmHg
